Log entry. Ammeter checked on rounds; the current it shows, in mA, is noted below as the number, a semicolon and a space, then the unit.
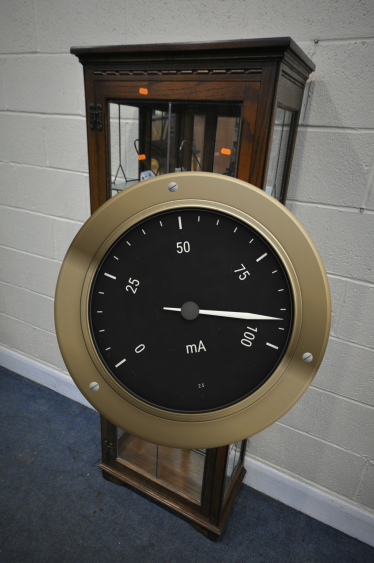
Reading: 92.5; mA
